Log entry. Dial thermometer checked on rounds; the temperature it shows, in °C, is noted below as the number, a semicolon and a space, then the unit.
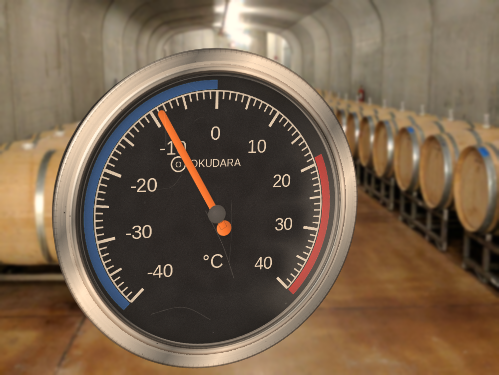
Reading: -9; °C
